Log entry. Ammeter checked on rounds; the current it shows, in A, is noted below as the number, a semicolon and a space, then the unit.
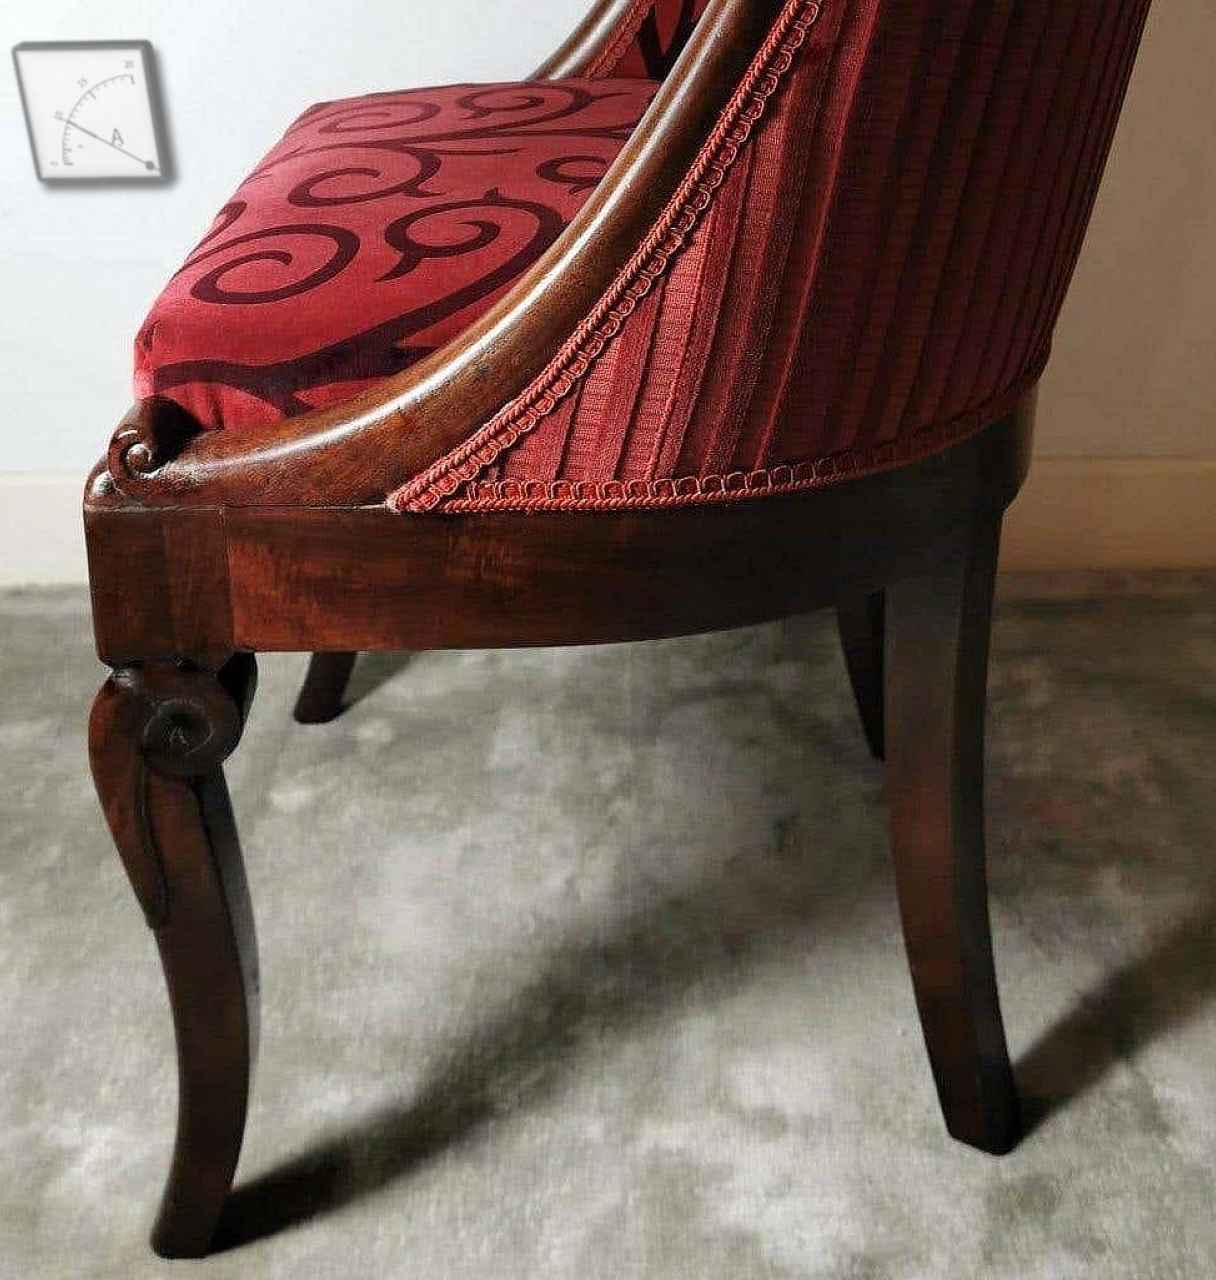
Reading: 10; A
